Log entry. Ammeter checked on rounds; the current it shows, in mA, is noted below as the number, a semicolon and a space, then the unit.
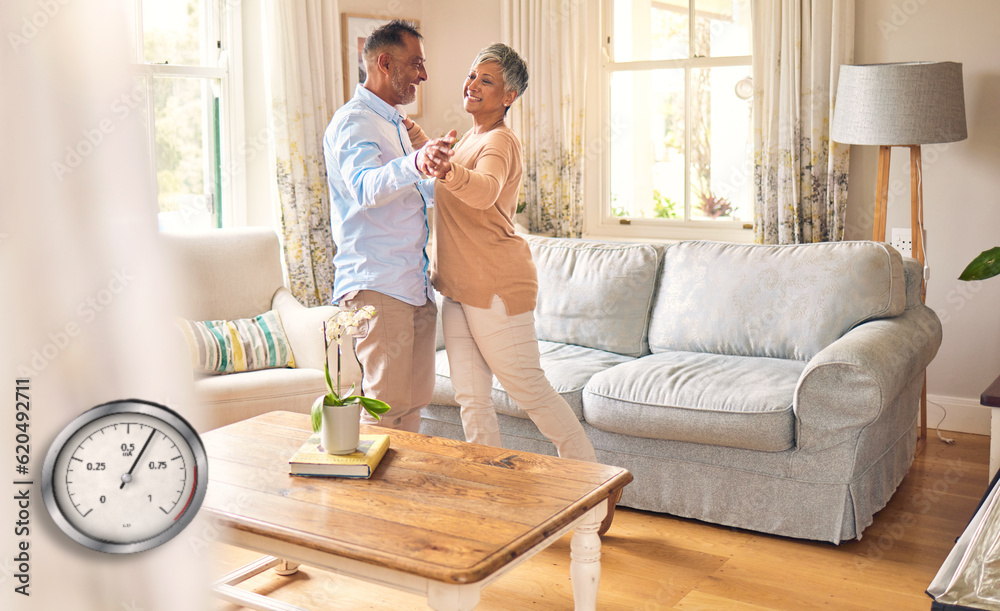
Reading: 0.6; mA
